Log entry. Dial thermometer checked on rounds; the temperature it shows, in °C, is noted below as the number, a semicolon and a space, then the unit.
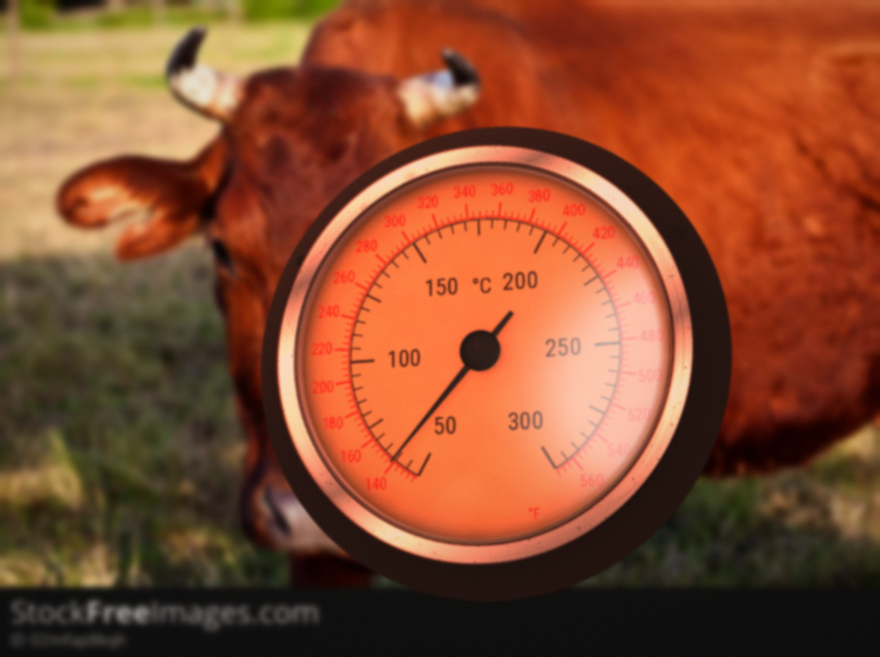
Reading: 60; °C
